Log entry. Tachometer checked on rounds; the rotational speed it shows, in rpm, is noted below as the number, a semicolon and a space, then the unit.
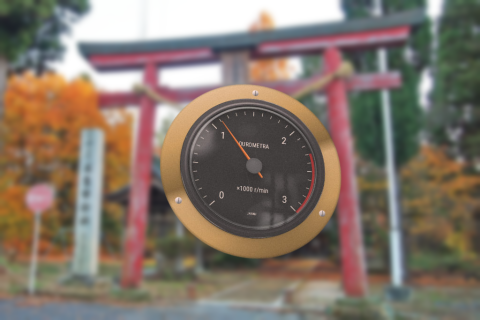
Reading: 1100; rpm
